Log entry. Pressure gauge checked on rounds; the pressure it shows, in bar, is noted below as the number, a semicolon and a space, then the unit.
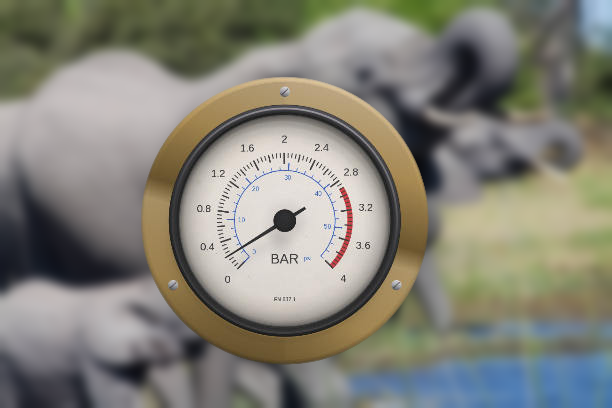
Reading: 0.2; bar
